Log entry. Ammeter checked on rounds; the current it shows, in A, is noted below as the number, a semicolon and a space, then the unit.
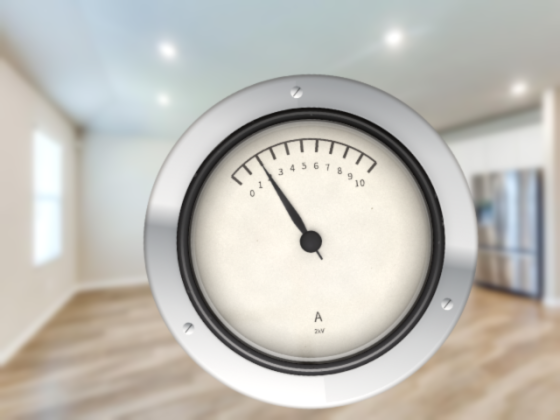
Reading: 2; A
